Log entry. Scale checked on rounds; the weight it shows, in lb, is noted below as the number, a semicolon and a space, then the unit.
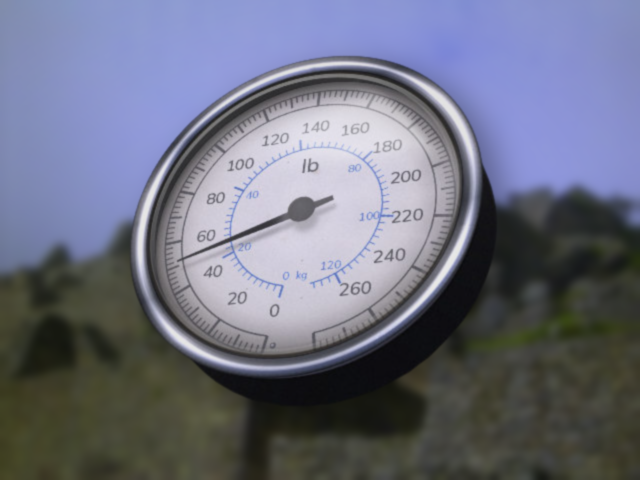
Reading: 50; lb
